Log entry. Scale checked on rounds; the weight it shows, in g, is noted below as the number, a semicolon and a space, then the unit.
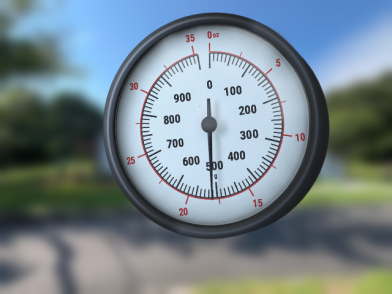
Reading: 510; g
